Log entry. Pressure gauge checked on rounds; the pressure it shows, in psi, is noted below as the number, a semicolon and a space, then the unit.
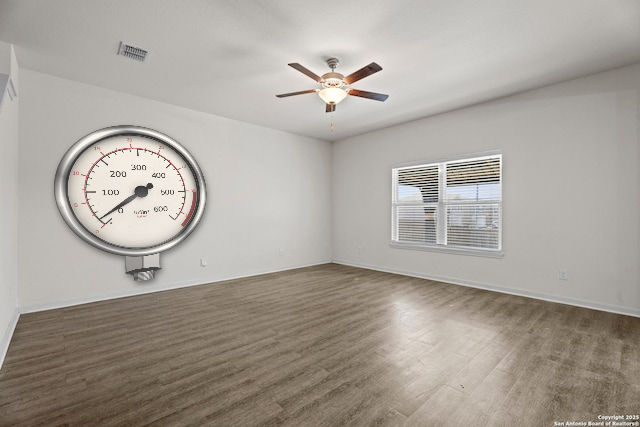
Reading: 20; psi
